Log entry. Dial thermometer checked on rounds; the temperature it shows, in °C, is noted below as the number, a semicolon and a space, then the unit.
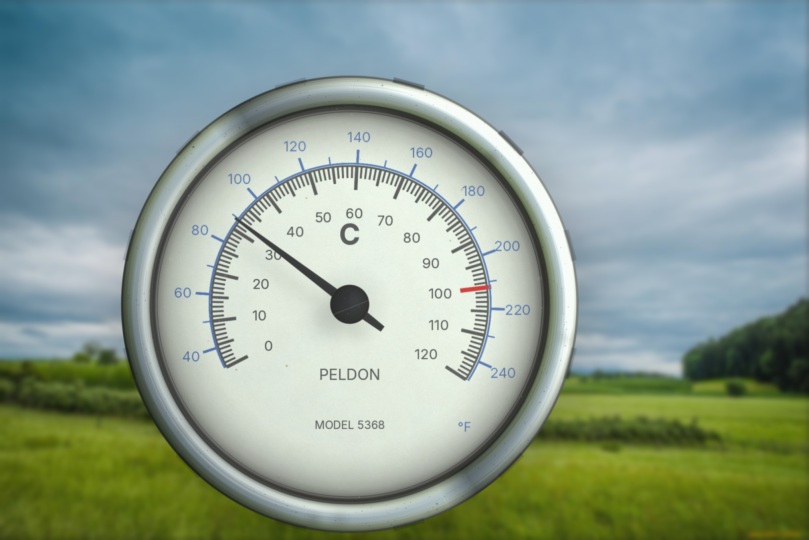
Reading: 32; °C
